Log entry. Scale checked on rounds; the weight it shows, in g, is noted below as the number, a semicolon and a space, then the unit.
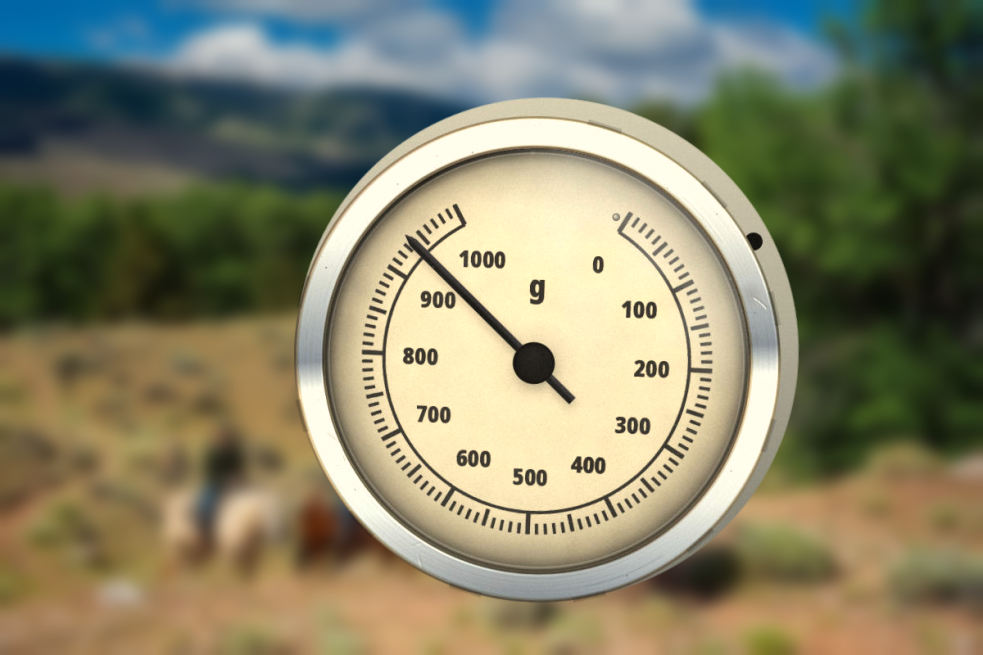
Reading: 940; g
